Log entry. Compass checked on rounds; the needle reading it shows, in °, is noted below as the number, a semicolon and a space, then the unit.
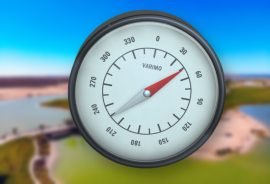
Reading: 45; °
